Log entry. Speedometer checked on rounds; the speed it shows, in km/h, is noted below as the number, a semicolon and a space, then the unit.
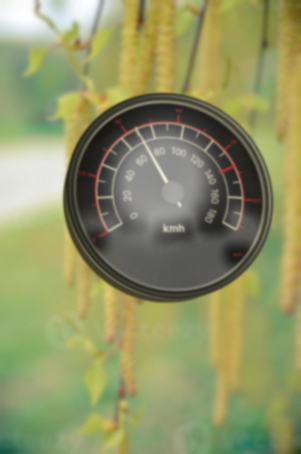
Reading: 70; km/h
